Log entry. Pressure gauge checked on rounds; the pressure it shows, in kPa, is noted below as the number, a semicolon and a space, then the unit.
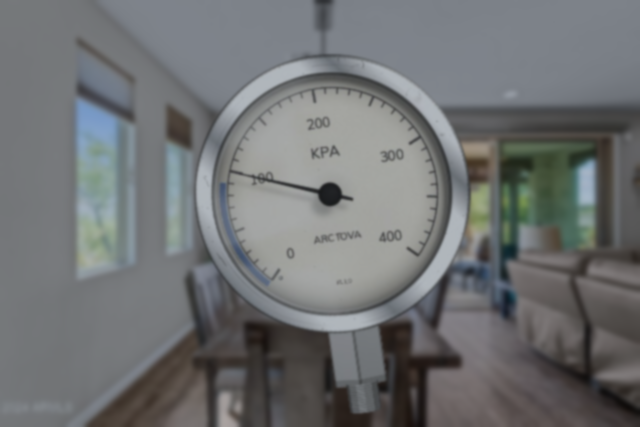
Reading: 100; kPa
